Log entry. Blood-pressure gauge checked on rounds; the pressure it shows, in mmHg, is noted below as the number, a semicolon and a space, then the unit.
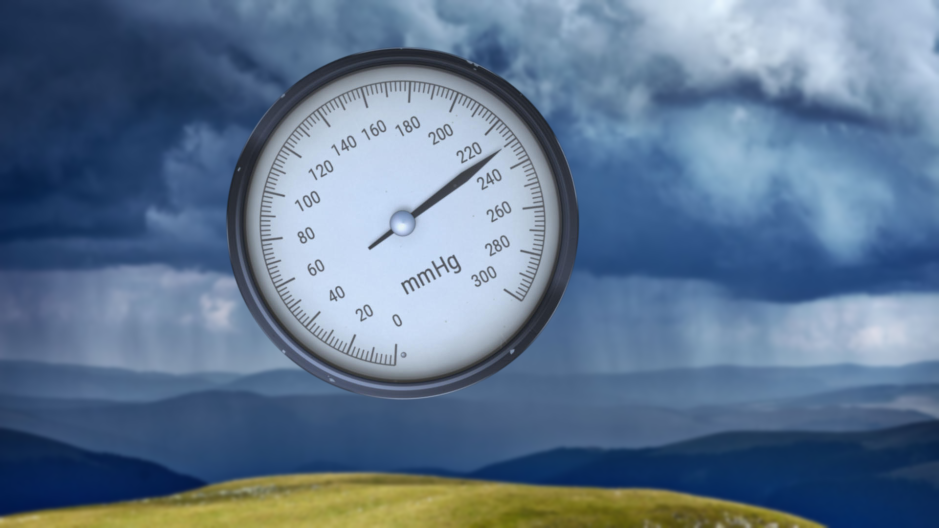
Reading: 230; mmHg
